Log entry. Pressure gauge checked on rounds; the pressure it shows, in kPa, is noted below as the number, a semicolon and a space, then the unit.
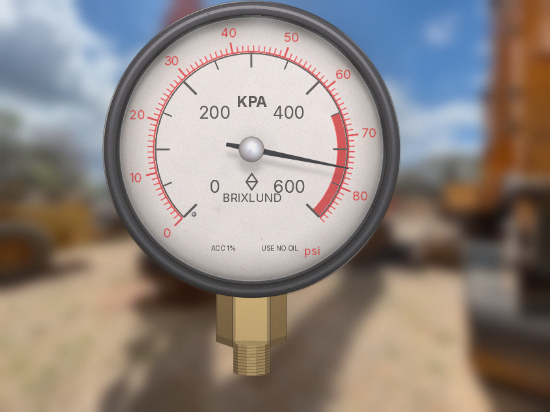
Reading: 525; kPa
